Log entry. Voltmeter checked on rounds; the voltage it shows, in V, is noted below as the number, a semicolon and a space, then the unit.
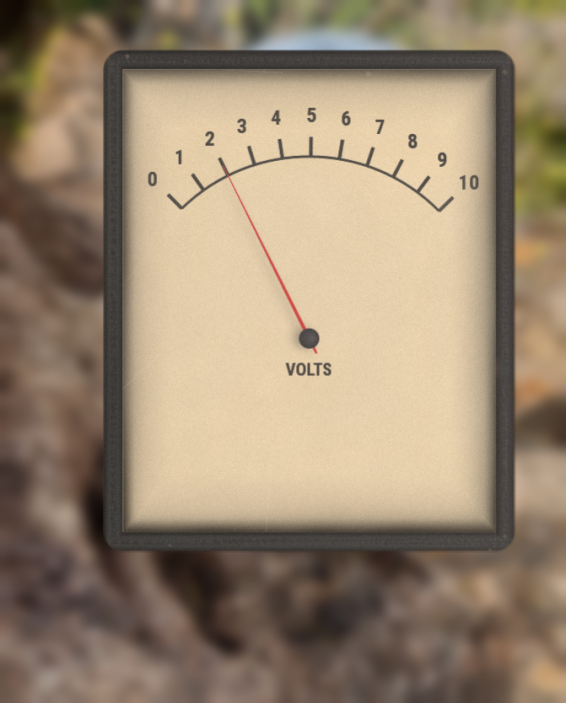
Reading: 2; V
